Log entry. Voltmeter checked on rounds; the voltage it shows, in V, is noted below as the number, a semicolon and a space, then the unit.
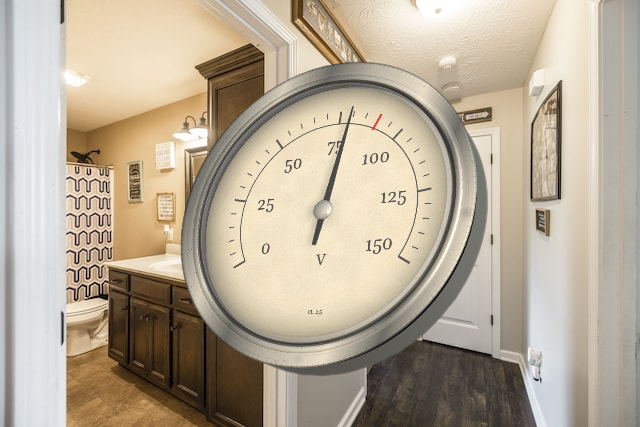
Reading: 80; V
